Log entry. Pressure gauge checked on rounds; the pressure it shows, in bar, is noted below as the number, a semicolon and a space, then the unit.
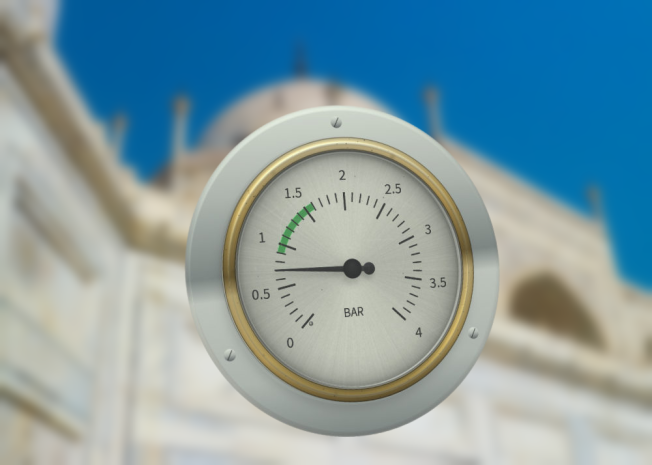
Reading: 0.7; bar
